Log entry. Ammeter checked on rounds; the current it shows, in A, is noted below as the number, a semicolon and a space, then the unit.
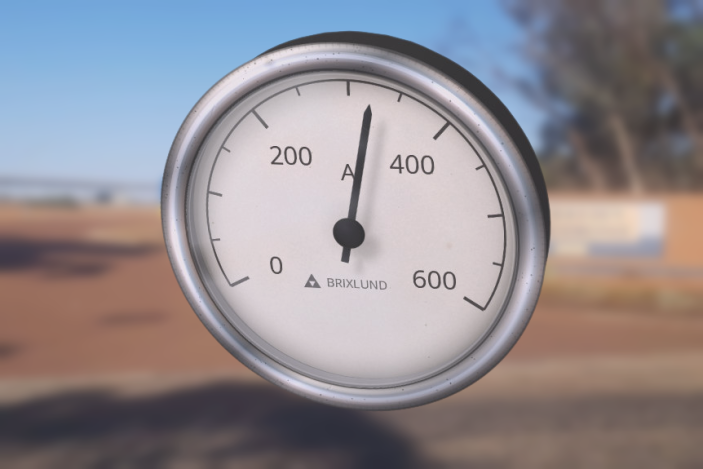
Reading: 325; A
